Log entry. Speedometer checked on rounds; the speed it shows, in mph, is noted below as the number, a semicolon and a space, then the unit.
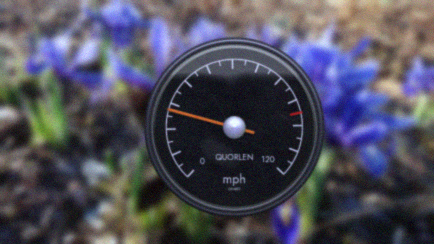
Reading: 27.5; mph
